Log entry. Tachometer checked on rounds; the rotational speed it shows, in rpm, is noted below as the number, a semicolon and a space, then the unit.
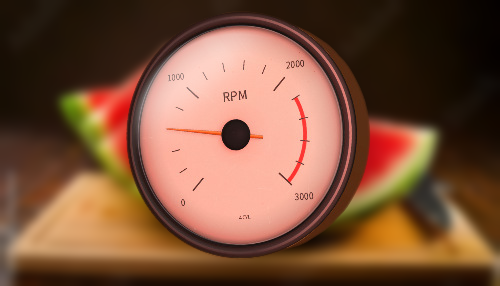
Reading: 600; rpm
